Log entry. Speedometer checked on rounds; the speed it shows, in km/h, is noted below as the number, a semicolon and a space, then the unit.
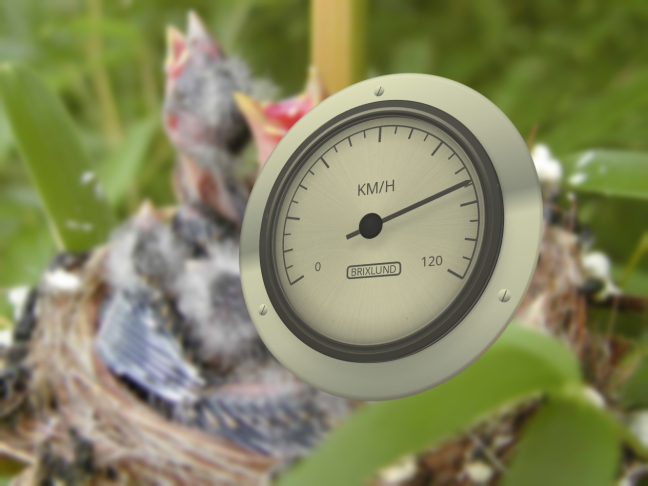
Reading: 95; km/h
